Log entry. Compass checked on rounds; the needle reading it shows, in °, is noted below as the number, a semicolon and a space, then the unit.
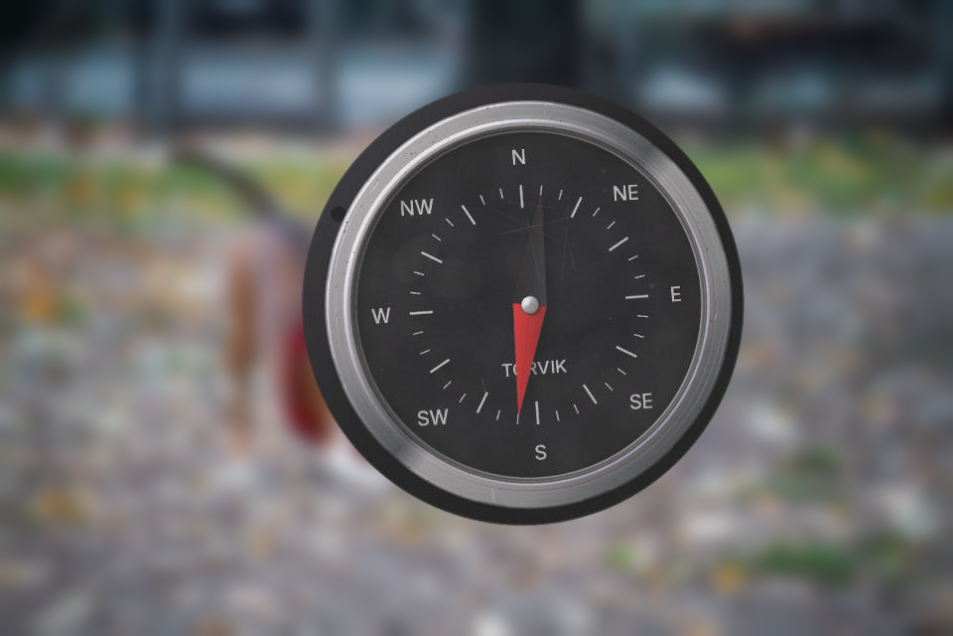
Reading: 190; °
